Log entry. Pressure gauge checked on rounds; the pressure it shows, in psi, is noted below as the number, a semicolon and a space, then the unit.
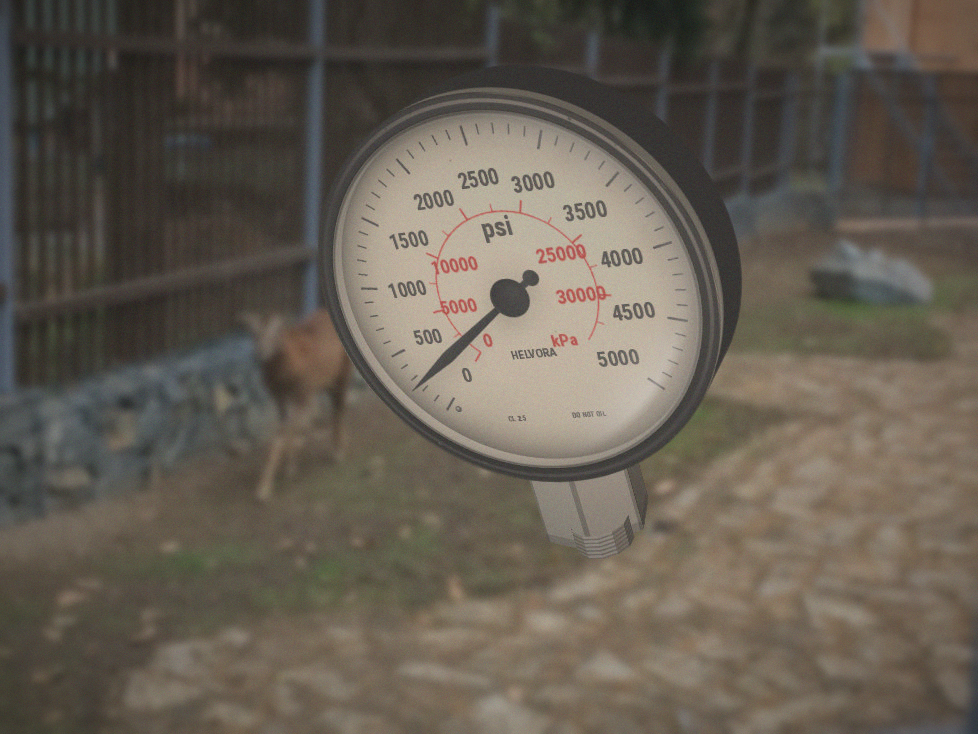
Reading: 250; psi
